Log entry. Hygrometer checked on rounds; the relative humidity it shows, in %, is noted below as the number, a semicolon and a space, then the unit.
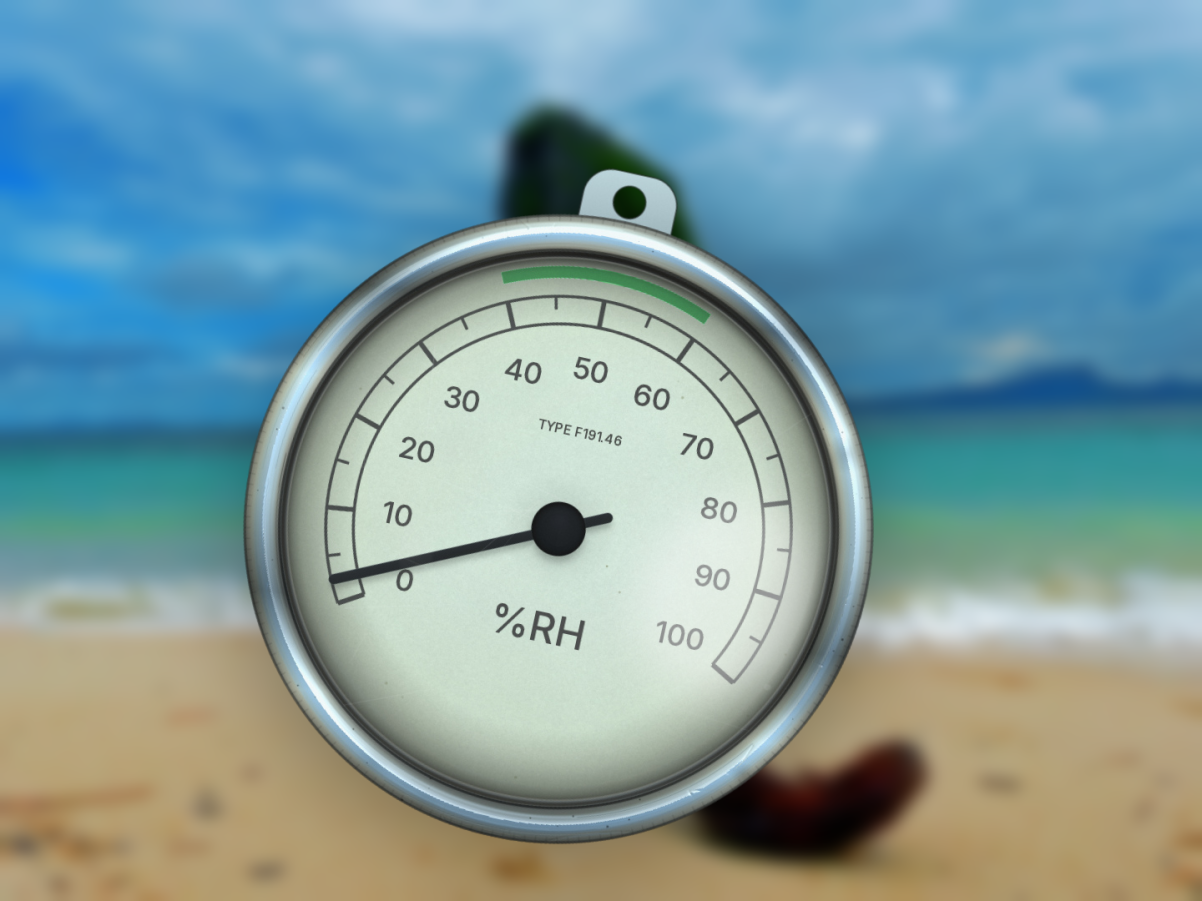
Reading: 2.5; %
